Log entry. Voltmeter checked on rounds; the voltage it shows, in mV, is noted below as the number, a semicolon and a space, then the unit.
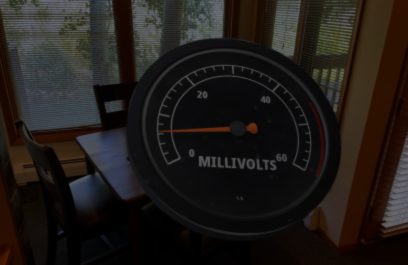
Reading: 6; mV
